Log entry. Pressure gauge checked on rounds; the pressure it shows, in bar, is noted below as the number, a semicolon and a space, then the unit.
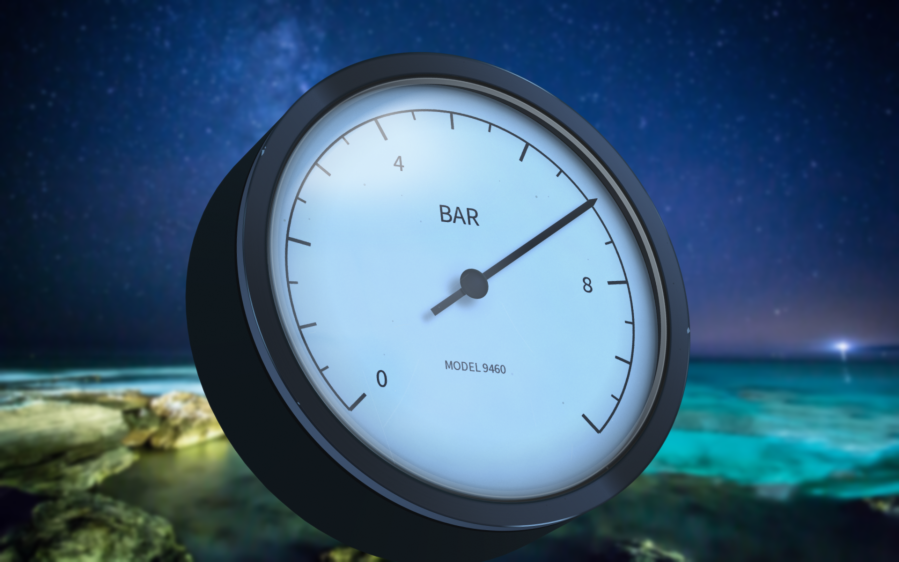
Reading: 7; bar
